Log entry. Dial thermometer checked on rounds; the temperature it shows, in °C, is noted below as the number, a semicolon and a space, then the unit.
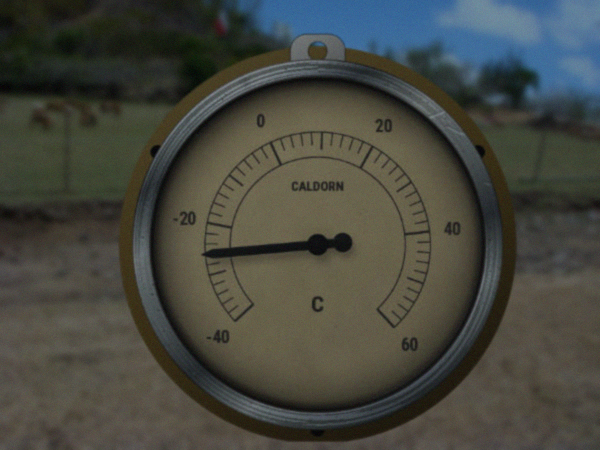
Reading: -26; °C
